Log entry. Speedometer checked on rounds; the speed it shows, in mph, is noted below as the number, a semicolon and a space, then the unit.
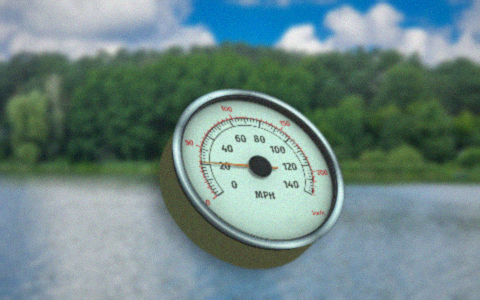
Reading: 20; mph
